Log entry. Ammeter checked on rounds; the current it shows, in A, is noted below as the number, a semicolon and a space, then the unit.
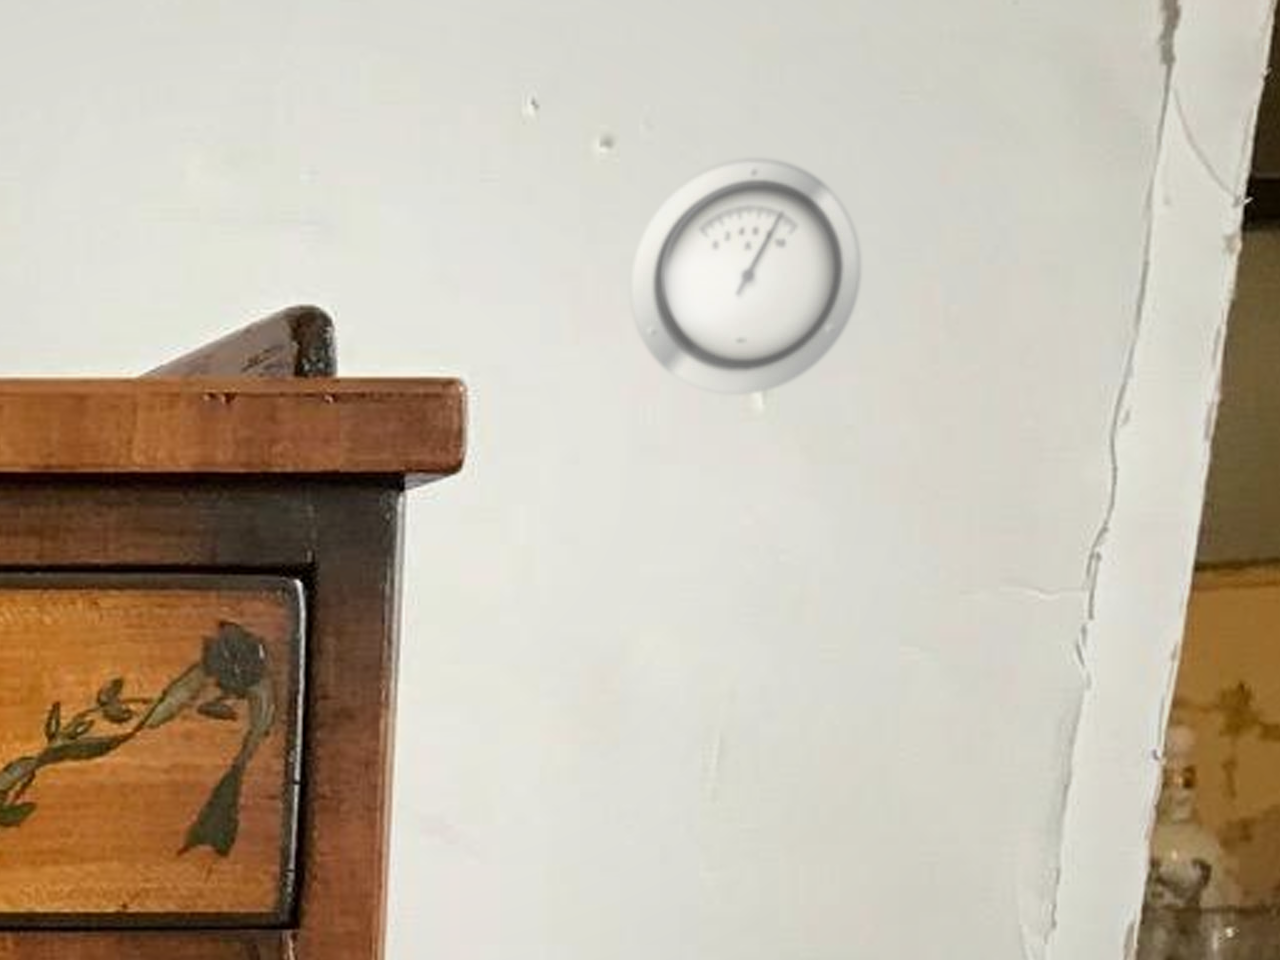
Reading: 8; A
